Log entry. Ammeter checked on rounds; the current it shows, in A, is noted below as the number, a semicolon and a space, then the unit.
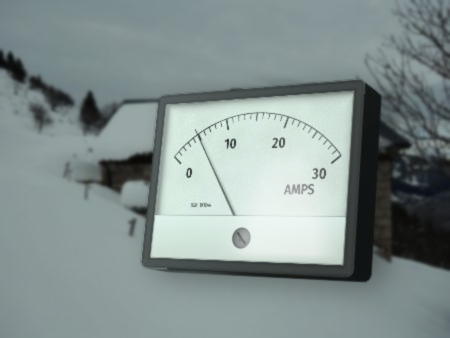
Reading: 5; A
